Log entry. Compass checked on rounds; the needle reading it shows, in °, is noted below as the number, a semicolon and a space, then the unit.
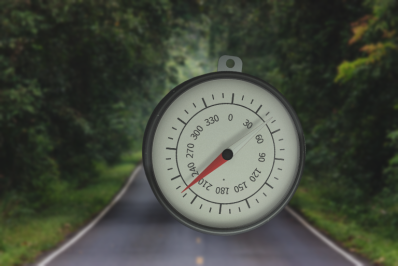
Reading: 225; °
